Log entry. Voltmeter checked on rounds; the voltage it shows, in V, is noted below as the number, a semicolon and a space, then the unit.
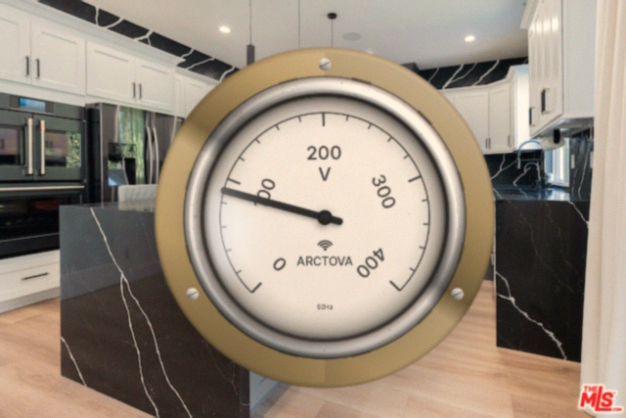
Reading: 90; V
